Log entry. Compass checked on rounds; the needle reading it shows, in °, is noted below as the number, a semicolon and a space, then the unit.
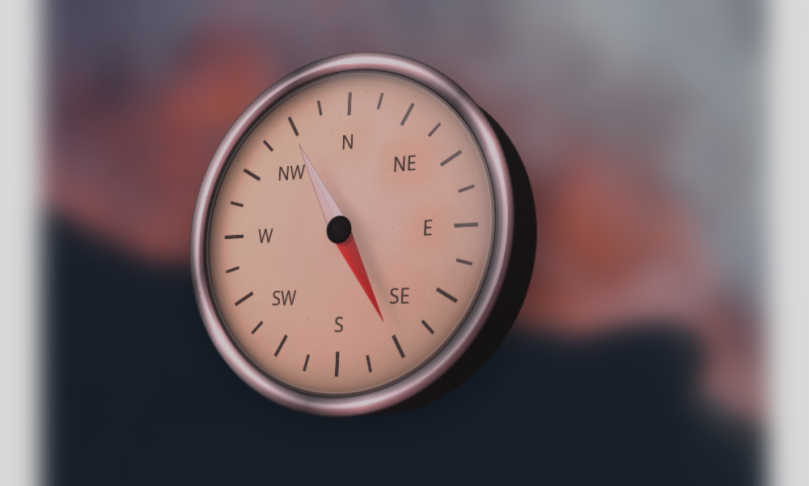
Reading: 150; °
